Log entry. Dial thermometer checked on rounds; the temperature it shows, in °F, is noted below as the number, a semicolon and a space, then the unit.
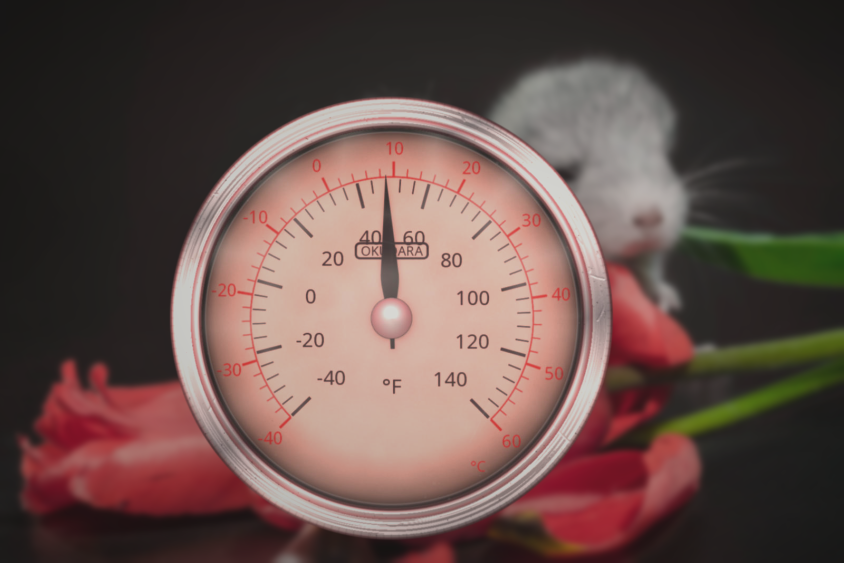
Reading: 48; °F
